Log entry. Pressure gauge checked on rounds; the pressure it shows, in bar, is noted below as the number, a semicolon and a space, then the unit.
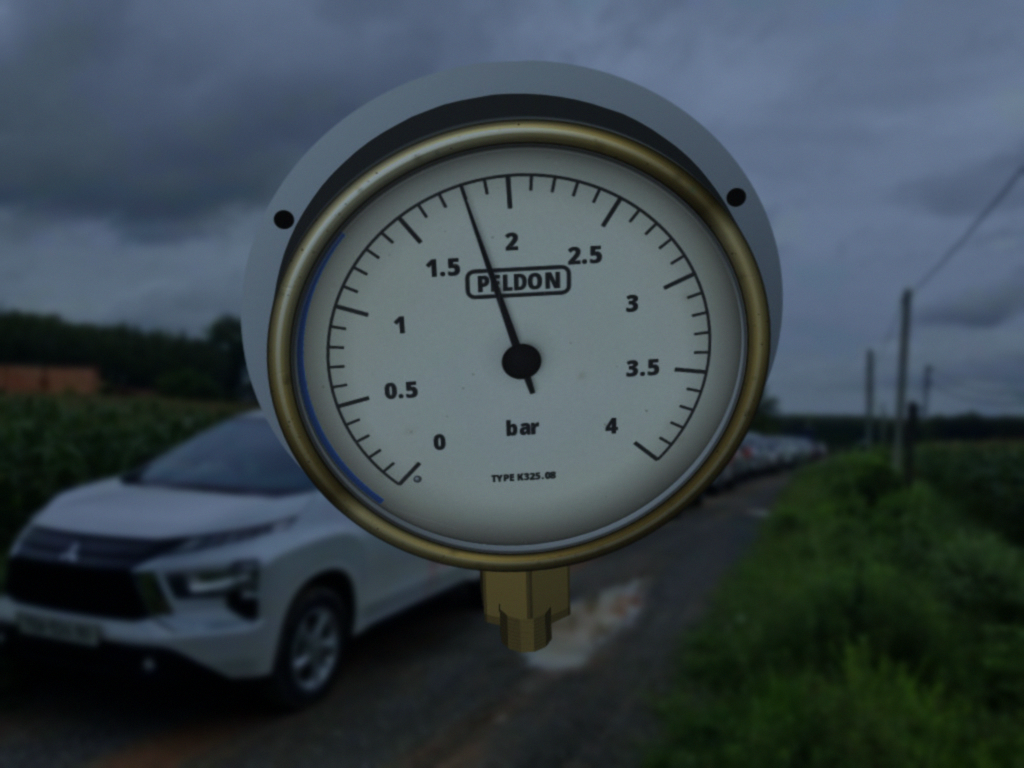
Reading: 1.8; bar
